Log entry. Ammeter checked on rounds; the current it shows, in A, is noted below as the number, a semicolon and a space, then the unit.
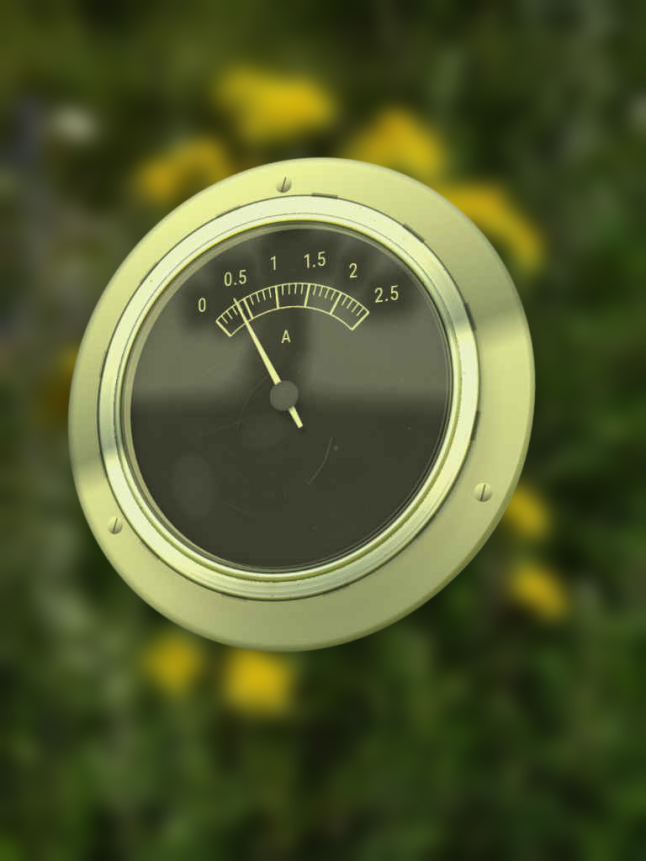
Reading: 0.4; A
